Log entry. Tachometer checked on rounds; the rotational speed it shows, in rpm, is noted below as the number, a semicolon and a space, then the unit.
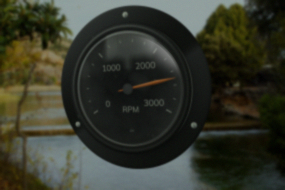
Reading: 2500; rpm
